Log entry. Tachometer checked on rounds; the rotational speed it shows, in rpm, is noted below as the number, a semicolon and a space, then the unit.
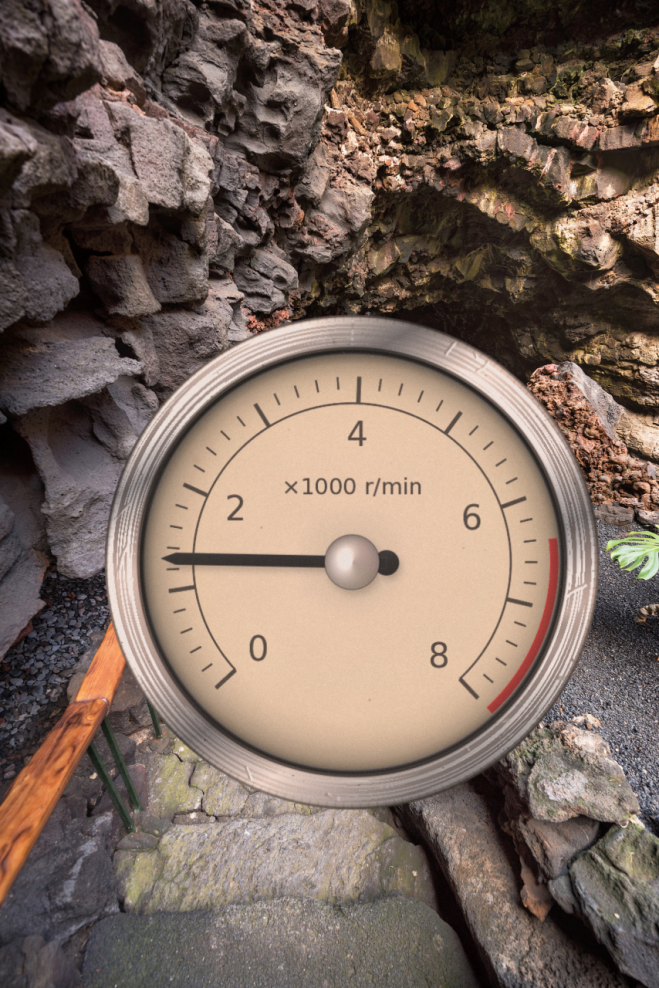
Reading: 1300; rpm
